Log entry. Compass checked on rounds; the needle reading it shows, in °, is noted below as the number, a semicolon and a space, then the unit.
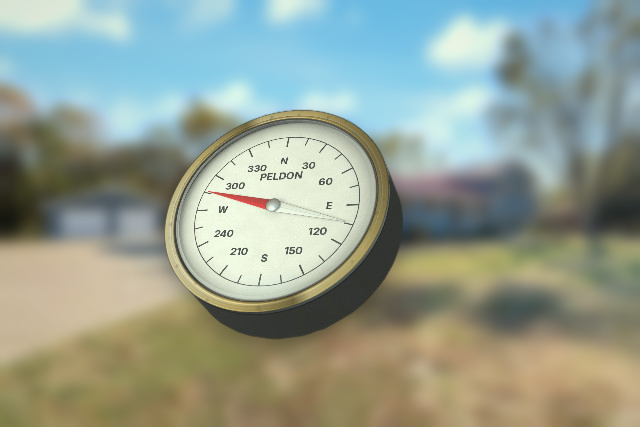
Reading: 285; °
